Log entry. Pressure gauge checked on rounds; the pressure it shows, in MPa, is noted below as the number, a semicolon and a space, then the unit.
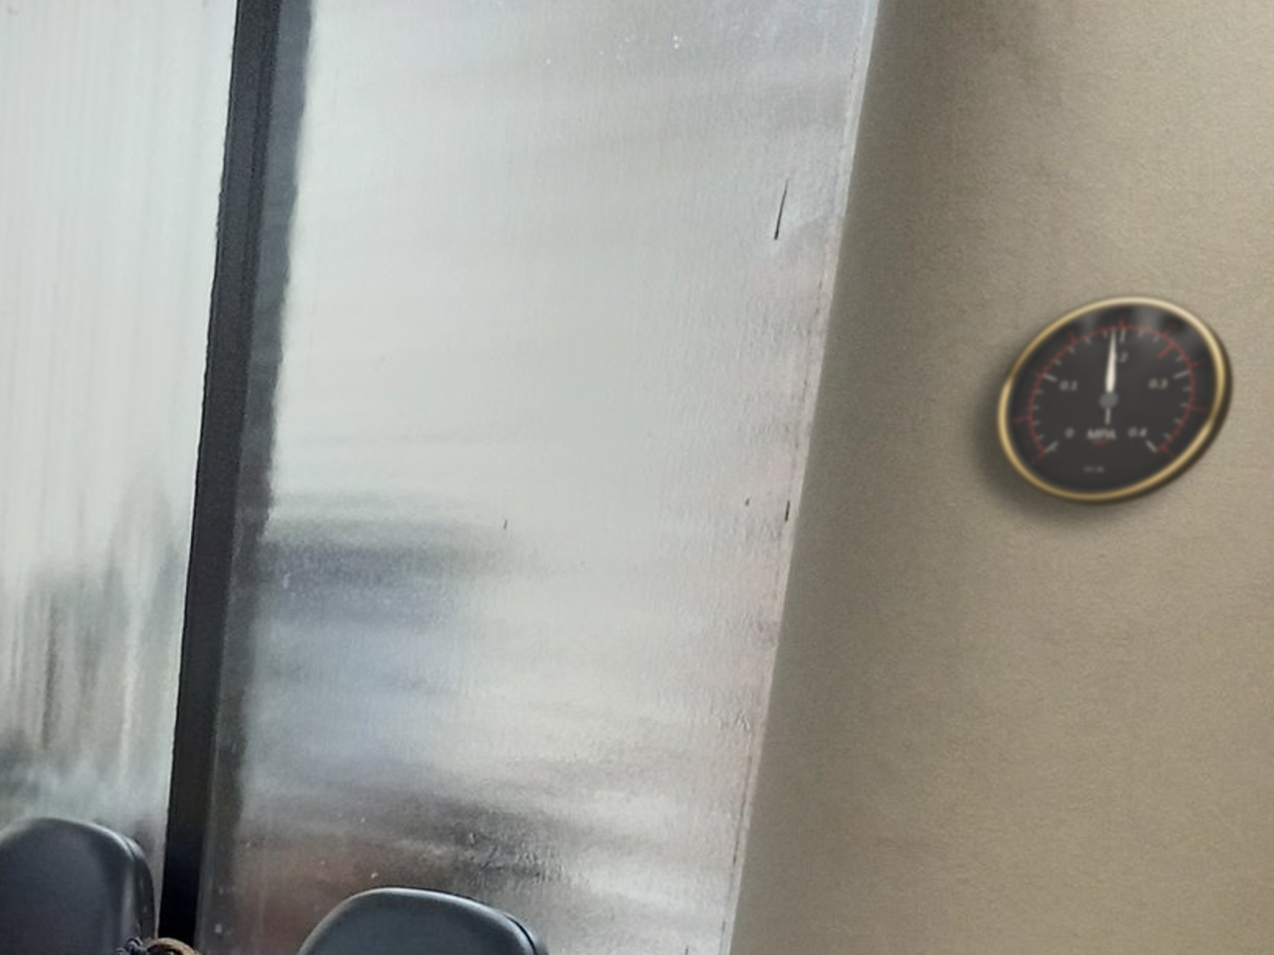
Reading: 0.19; MPa
